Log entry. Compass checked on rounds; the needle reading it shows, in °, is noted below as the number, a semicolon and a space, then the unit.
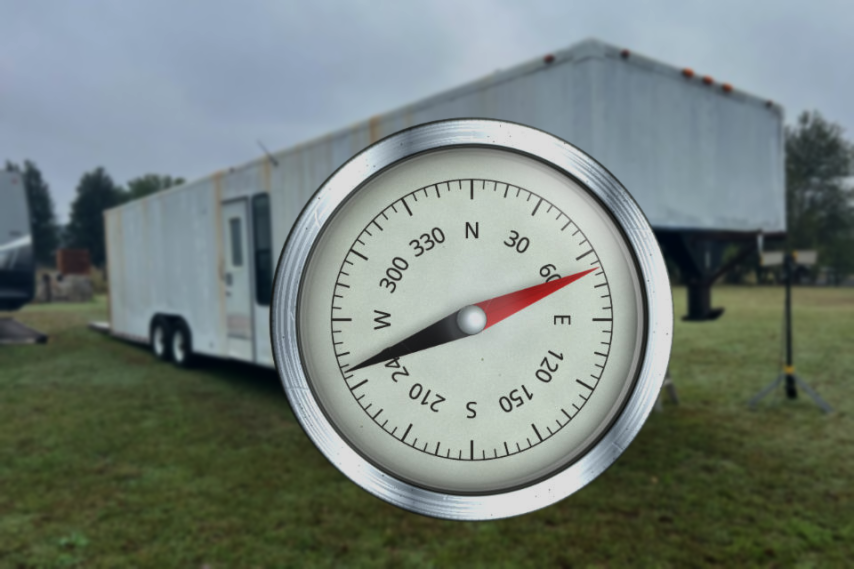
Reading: 67.5; °
